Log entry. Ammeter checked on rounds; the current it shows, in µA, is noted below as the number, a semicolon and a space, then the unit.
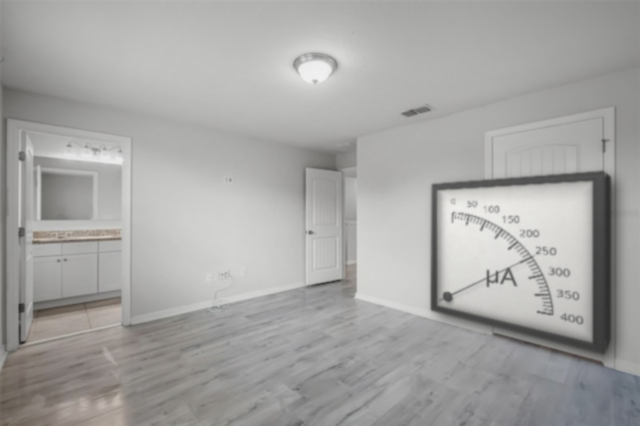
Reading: 250; µA
